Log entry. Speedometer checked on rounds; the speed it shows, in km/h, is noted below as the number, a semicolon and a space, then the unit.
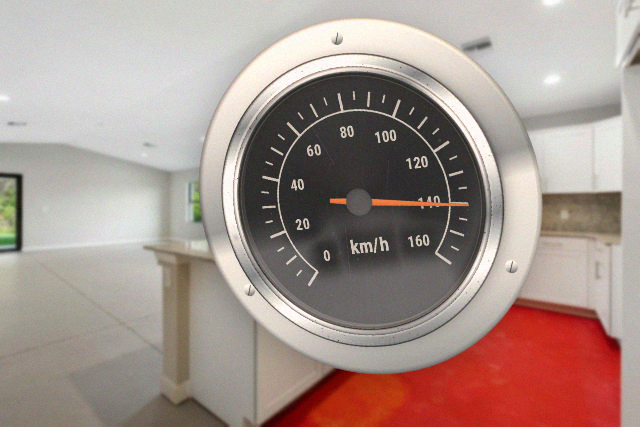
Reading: 140; km/h
